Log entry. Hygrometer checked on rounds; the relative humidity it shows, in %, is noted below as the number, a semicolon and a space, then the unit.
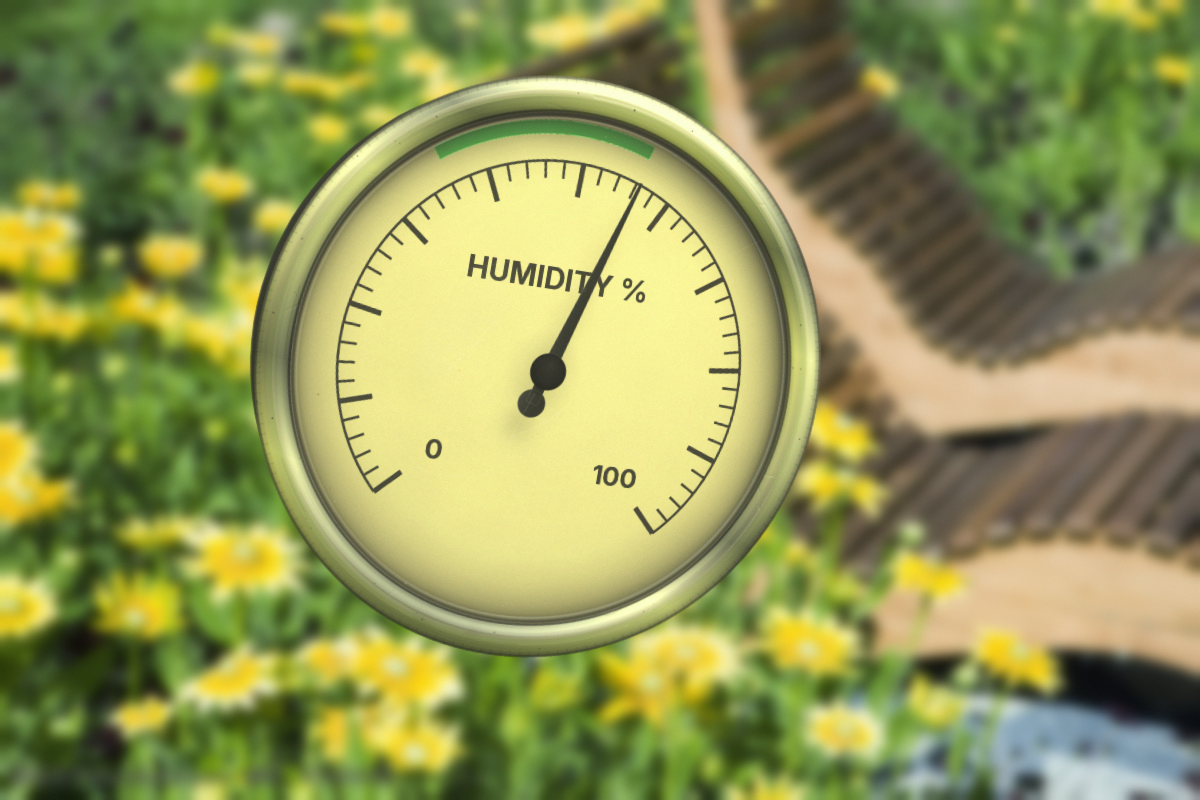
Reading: 56; %
